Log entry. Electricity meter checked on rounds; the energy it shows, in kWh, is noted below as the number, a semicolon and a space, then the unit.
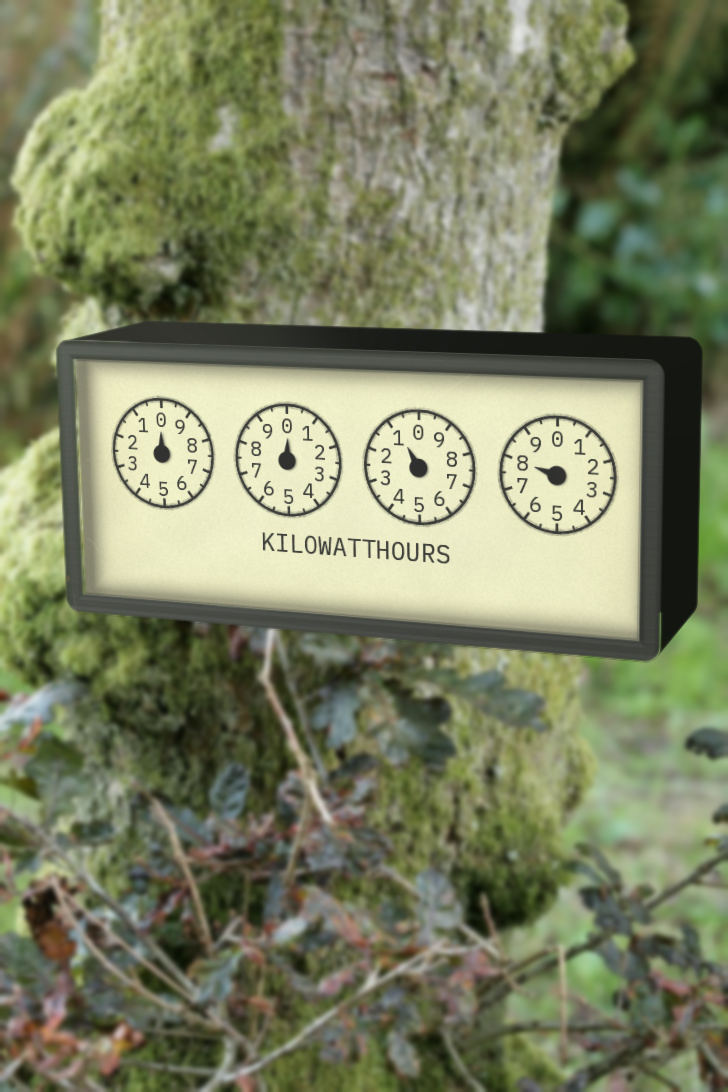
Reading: 8; kWh
